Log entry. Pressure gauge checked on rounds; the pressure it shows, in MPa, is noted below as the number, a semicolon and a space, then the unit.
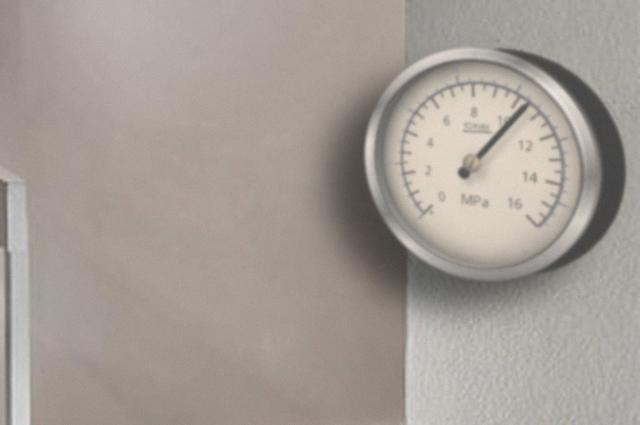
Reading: 10.5; MPa
